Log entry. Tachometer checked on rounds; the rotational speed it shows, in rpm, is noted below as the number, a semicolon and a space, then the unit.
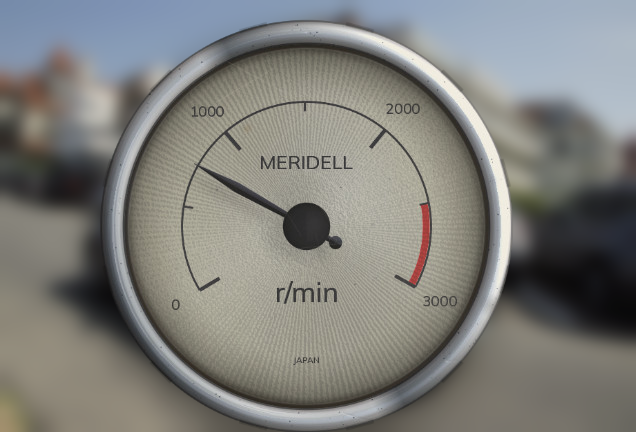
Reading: 750; rpm
